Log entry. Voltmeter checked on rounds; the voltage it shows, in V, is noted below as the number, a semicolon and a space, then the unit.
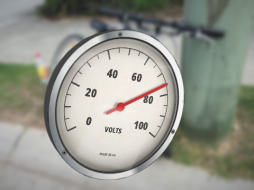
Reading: 75; V
